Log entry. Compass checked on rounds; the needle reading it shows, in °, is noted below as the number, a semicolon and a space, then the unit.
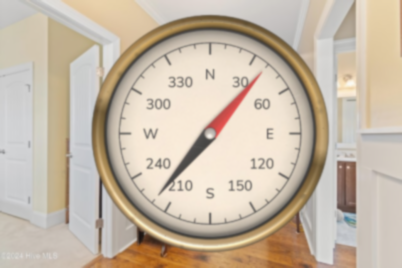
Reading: 40; °
